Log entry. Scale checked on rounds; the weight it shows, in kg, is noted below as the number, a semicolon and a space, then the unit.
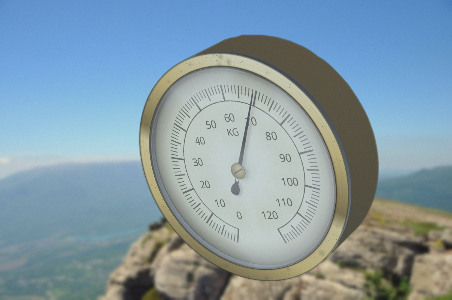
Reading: 70; kg
